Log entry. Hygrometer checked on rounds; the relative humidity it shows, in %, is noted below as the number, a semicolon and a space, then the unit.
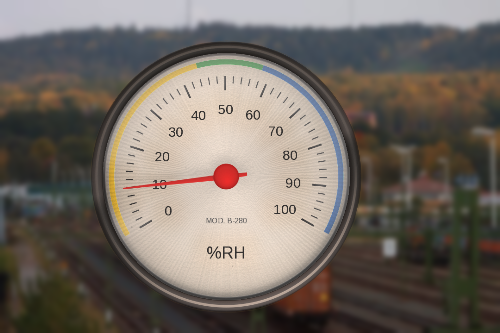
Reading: 10; %
